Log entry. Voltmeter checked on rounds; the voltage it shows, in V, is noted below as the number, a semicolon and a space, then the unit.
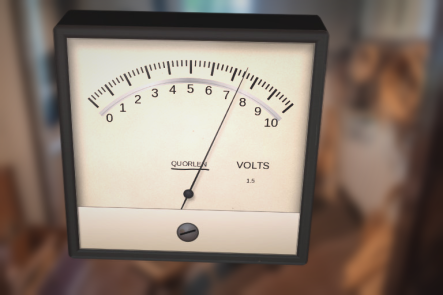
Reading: 7.4; V
